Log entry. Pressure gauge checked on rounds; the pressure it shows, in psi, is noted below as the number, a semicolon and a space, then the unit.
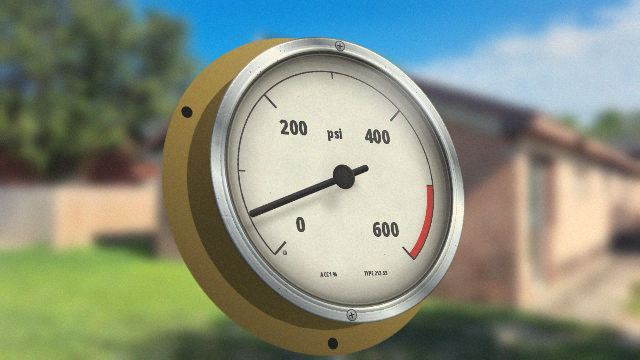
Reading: 50; psi
